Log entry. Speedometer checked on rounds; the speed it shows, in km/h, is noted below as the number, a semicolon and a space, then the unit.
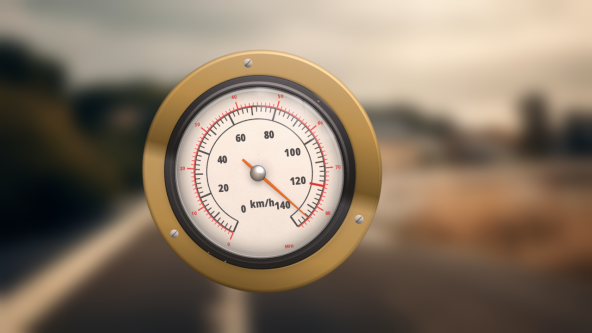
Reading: 134; km/h
